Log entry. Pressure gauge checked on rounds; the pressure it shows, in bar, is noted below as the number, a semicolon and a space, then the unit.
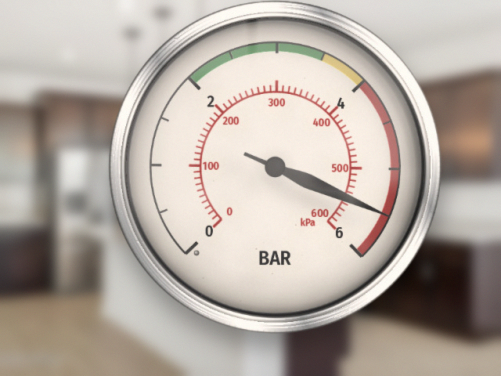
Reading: 5.5; bar
